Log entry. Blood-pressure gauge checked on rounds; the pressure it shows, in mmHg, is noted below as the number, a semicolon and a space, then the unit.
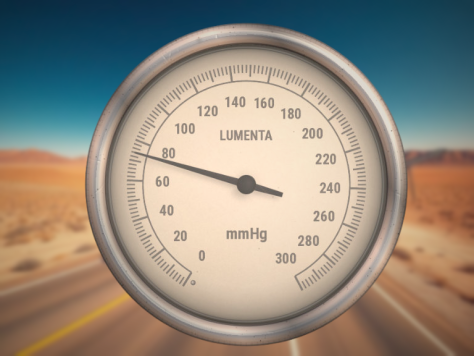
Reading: 74; mmHg
